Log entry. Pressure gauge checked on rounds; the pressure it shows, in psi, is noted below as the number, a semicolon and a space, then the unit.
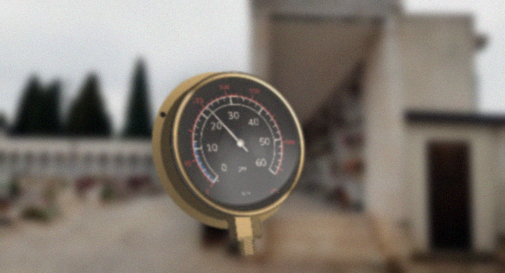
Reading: 22; psi
